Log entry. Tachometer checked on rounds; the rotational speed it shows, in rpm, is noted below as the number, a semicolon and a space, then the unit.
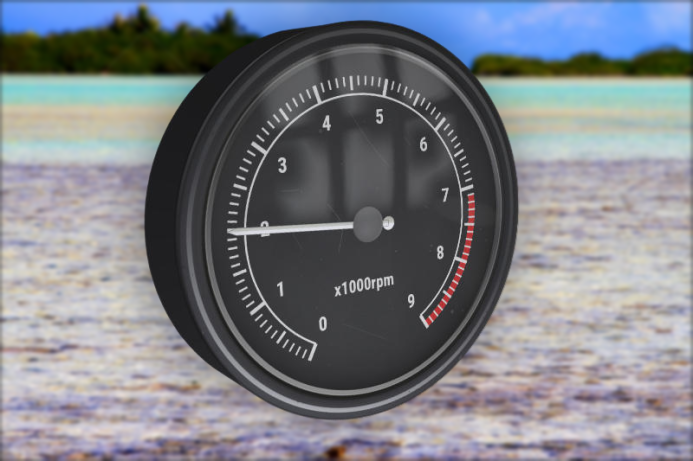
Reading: 2000; rpm
